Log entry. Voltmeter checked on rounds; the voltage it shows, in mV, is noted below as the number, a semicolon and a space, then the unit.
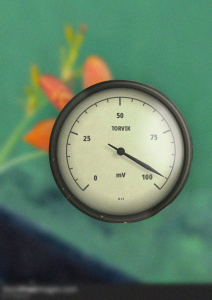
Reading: 95; mV
